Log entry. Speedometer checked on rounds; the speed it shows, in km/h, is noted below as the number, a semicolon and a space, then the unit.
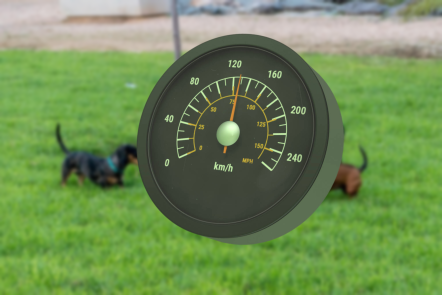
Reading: 130; km/h
